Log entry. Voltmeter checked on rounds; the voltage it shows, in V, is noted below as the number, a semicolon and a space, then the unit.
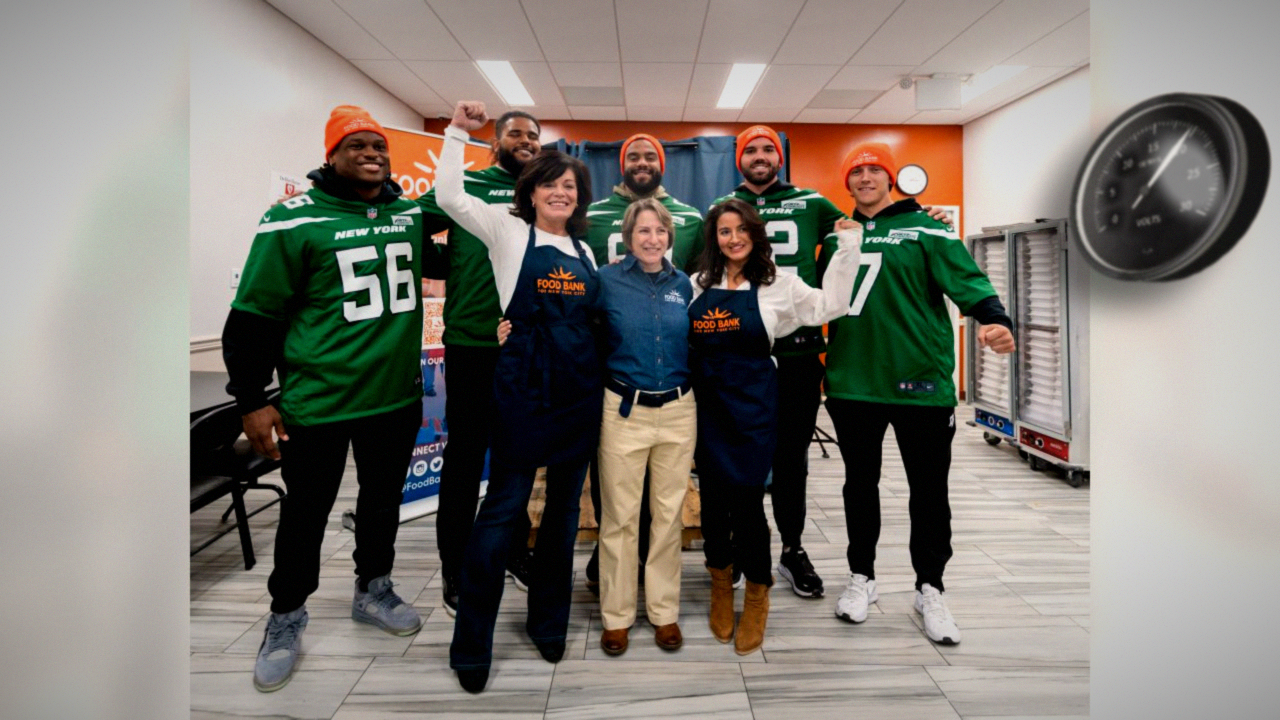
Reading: 20; V
